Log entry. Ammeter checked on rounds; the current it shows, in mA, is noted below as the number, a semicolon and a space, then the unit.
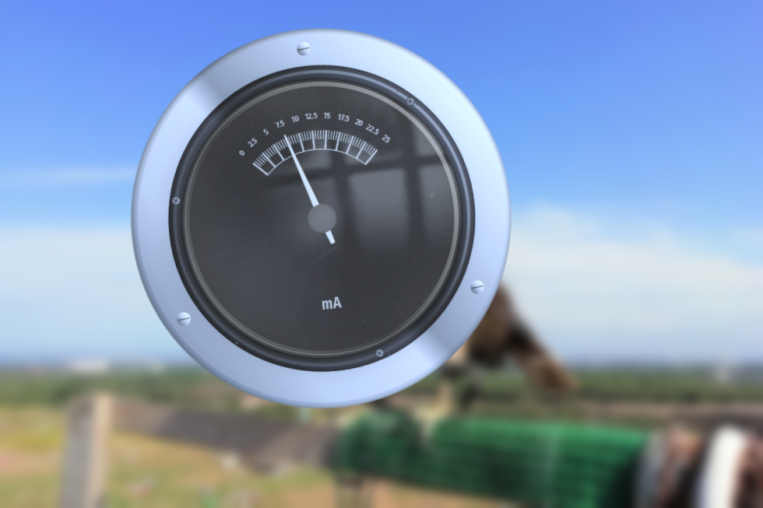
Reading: 7.5; mA
